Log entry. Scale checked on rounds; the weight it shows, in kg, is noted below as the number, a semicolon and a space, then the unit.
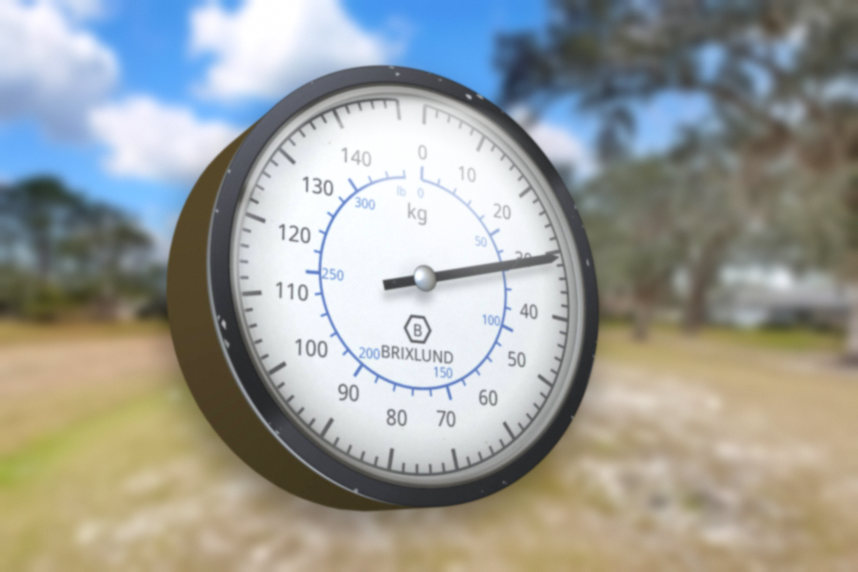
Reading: 31; kg
